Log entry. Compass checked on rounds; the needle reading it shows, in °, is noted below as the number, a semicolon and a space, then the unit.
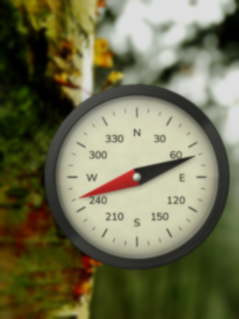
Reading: 250; °
